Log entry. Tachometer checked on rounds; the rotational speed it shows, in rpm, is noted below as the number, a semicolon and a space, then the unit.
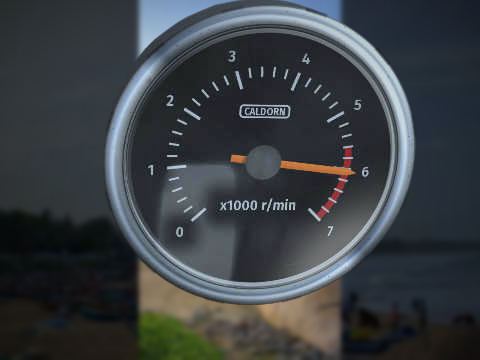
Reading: 6000; rpm
